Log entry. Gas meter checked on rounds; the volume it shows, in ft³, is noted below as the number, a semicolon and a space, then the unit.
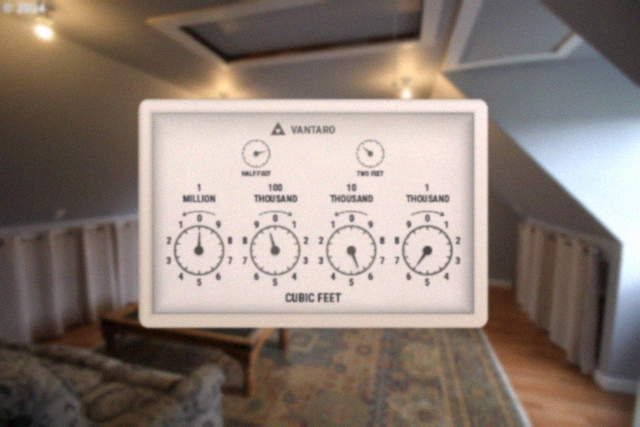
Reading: 995600; ft³
